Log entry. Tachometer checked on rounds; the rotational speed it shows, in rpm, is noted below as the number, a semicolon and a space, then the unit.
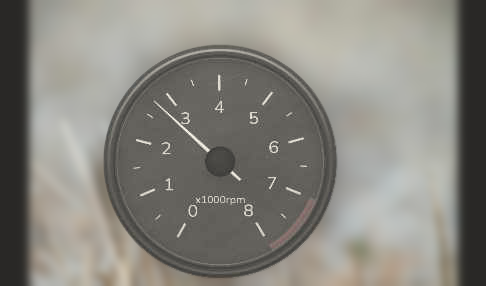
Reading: 2750; rpm
